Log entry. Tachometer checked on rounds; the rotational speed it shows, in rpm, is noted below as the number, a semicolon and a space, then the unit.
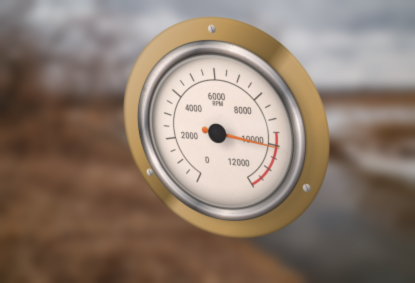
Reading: 10000; rpm
